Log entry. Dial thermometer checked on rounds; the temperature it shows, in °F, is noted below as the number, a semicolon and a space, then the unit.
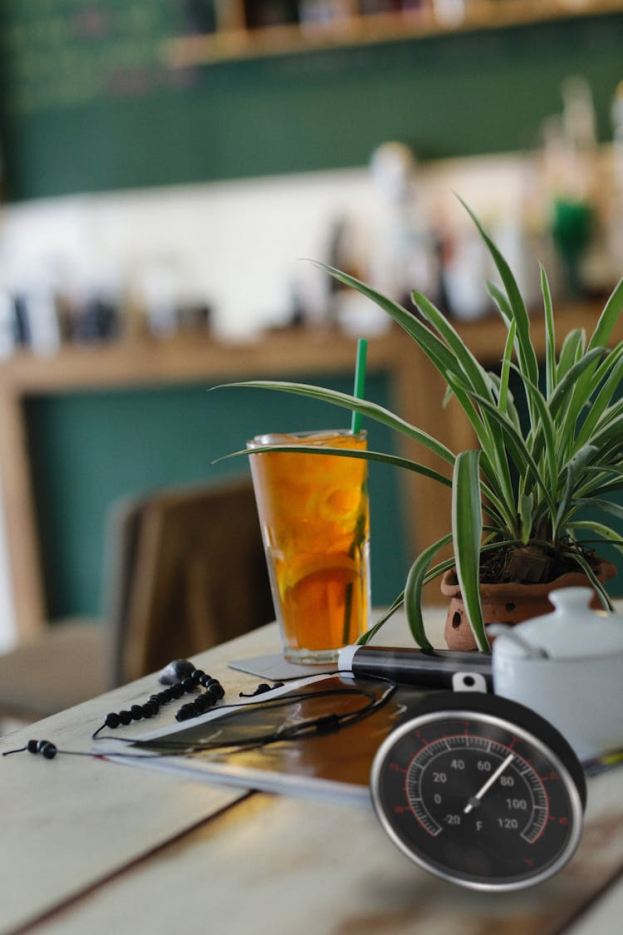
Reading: 70; °F
